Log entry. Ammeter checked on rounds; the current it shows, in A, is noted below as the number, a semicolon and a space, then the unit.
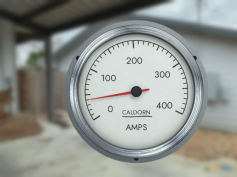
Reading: 40; A
